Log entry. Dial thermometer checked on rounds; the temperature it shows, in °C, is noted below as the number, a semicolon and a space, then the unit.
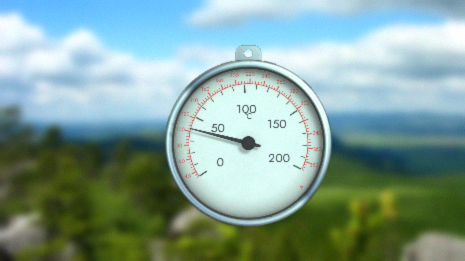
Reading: 40; °C
